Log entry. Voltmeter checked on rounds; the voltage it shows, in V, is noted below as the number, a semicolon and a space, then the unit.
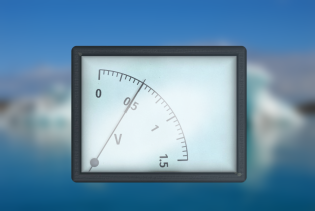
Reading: 0.5; V
